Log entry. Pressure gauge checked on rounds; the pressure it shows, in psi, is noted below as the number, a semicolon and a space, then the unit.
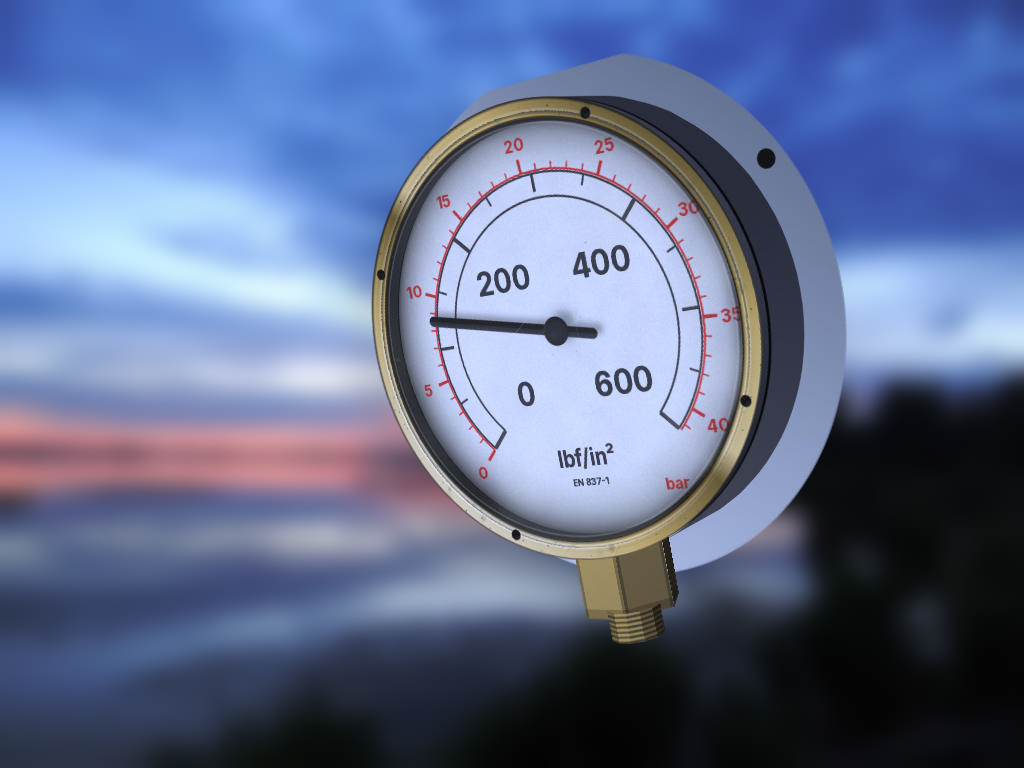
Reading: 125; psi
